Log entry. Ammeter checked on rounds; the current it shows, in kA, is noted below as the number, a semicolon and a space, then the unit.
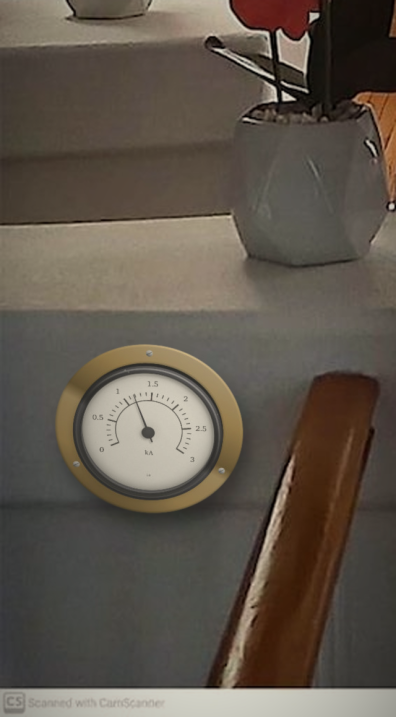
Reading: 1.2; kA
